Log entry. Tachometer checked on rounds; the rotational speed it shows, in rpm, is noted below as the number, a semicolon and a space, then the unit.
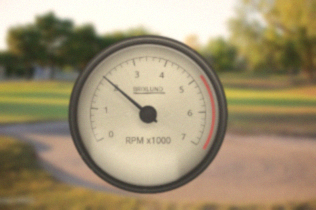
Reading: 2000; rpm
